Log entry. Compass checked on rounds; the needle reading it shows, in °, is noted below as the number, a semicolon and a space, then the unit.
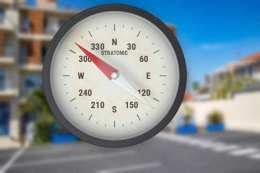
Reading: 310; °
